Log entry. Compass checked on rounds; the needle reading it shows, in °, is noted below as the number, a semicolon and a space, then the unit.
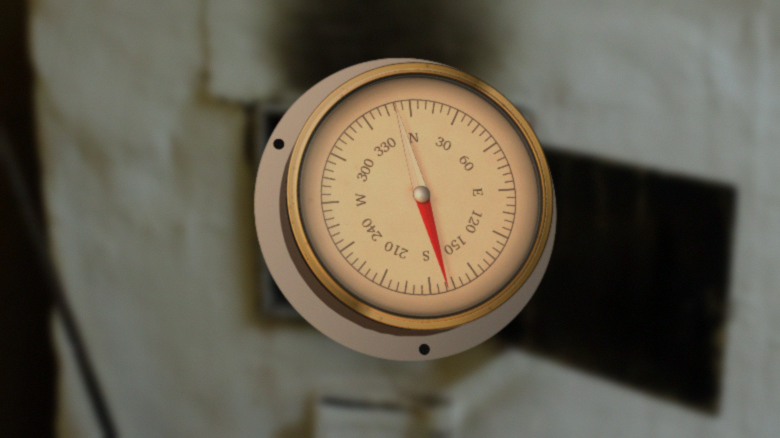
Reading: 170; °
